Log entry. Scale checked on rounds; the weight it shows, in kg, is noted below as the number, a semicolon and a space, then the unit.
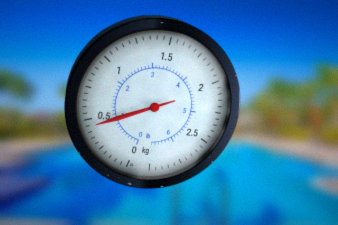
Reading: 0.45; kg
